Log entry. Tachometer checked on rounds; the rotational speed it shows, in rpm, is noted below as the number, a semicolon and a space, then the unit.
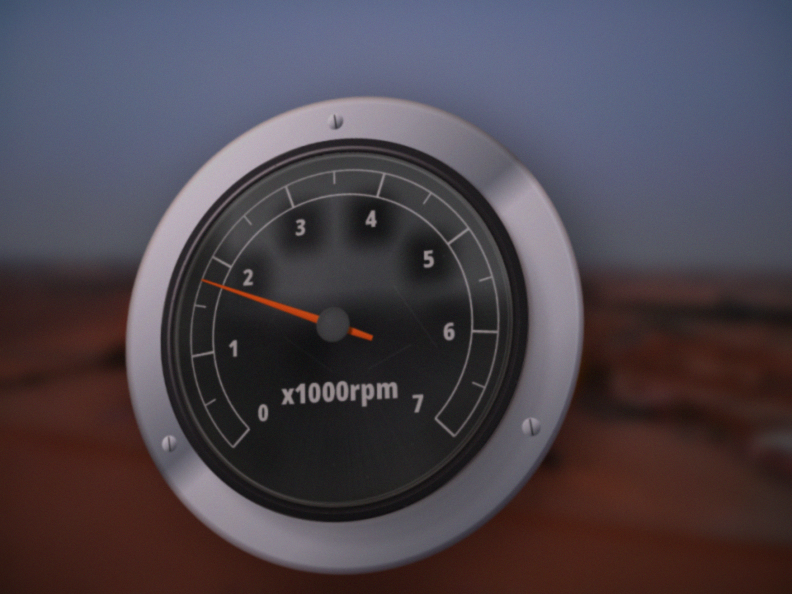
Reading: 1750; rpm
